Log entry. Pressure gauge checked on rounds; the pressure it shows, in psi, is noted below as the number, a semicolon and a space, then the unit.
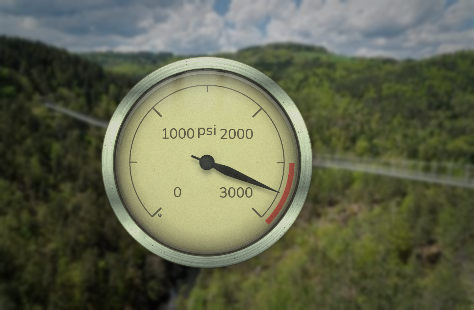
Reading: 2750; psi
